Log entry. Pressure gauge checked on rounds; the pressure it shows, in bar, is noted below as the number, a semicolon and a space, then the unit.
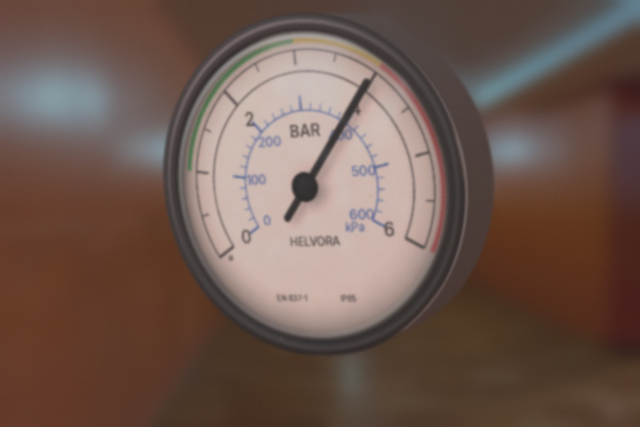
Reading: 4; bar
